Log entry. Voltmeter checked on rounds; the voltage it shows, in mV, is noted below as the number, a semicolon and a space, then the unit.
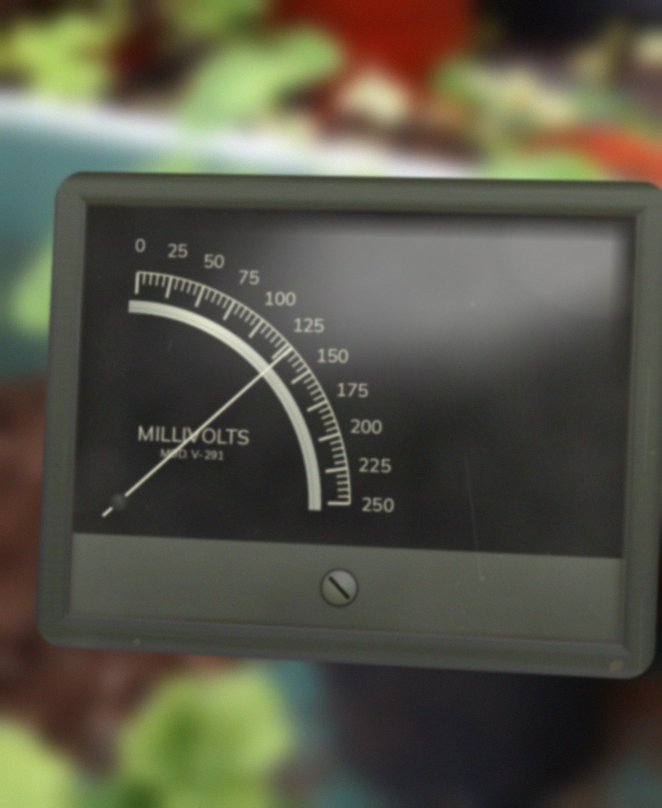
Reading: 130; mV
